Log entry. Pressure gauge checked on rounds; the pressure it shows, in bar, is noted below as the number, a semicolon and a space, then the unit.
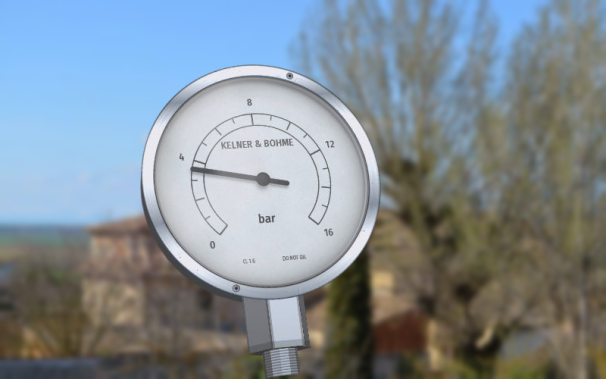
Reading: 3.5; bar
